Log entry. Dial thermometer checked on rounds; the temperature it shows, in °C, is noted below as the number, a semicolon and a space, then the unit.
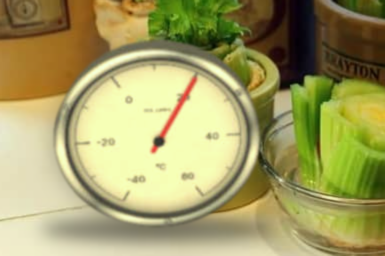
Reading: 20; °C
